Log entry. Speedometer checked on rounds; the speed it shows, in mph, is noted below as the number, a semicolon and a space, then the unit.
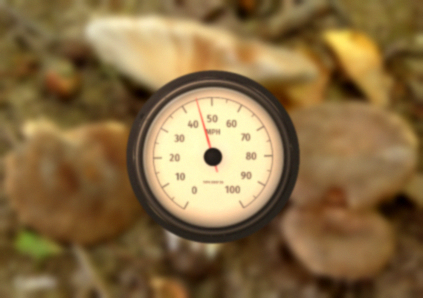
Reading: 45; mph
